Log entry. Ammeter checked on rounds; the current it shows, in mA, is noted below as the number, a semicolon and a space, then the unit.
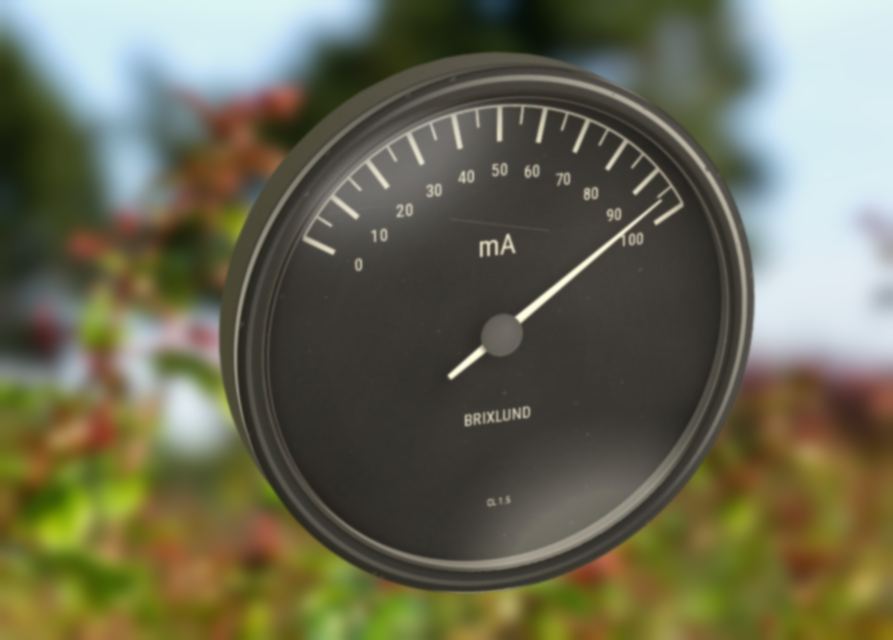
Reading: 95; mA
